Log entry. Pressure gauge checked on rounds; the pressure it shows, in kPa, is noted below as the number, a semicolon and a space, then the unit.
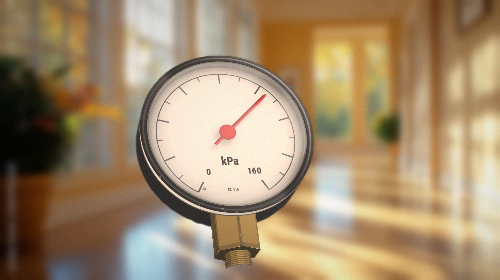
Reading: 105; kPa
